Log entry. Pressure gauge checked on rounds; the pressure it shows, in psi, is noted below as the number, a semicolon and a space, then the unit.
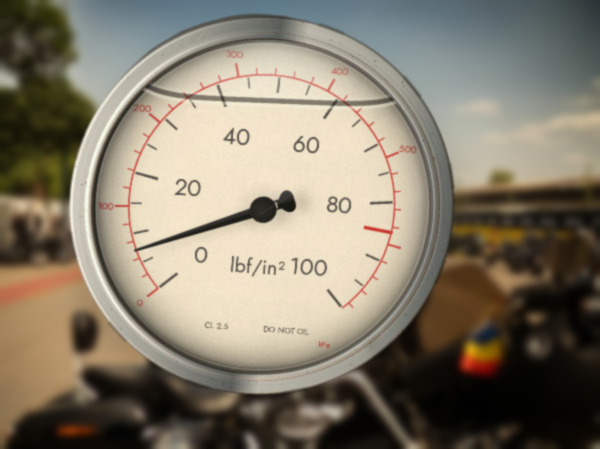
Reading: 7.5; psi
